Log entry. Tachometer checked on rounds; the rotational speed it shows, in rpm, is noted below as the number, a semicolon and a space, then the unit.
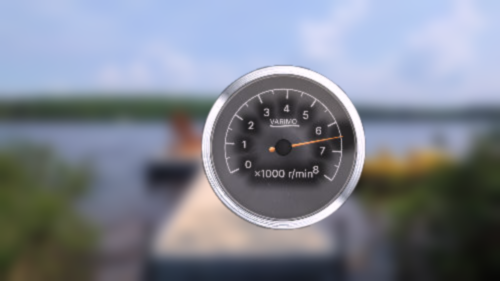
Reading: 6500; rpm
